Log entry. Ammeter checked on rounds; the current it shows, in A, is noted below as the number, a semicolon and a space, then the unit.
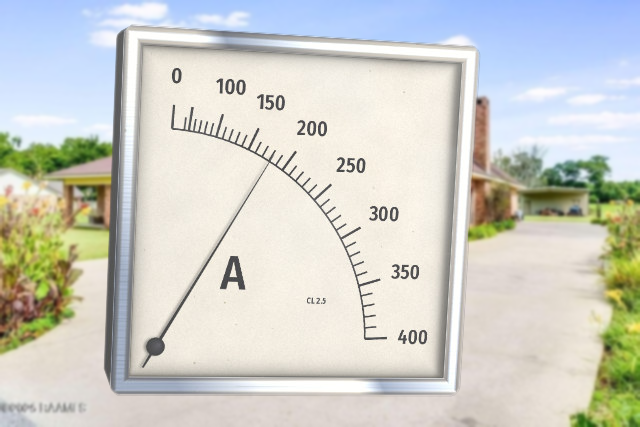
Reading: 180; A
